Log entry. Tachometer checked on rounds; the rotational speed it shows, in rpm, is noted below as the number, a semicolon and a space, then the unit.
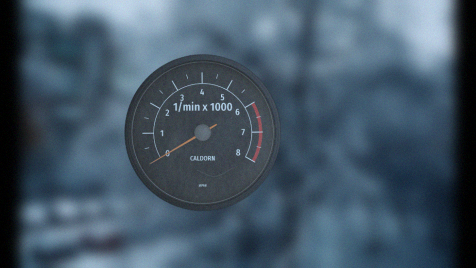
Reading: 0; rpm
